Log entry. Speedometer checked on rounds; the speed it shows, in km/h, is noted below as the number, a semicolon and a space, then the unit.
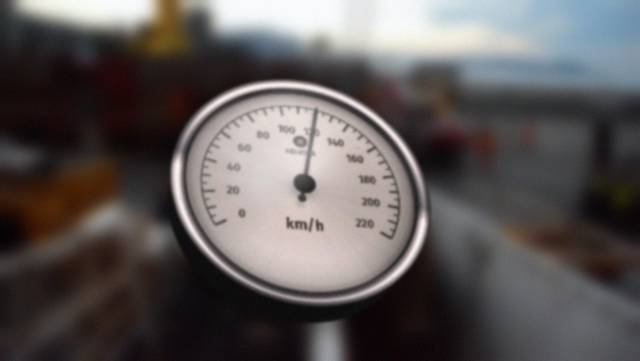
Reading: 120; km/h
